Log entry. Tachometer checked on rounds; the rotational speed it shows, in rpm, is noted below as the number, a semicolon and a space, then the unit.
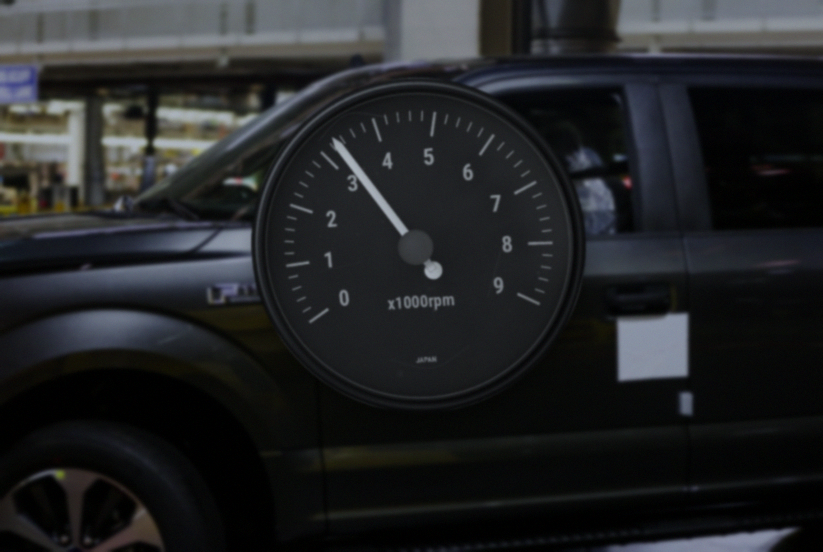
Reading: 3300; rpm
